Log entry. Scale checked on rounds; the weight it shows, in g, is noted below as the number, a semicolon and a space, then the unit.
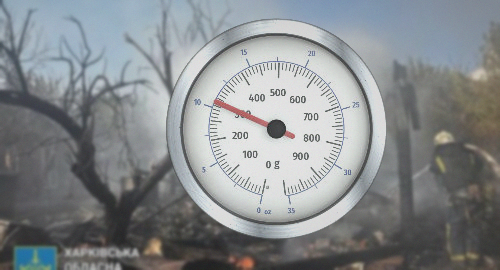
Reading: 300; g
